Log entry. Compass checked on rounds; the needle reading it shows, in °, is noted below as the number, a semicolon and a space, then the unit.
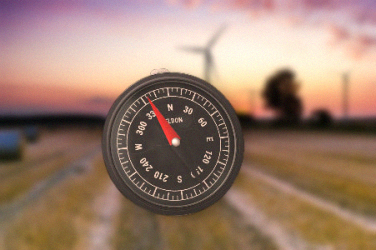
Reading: 335; °
